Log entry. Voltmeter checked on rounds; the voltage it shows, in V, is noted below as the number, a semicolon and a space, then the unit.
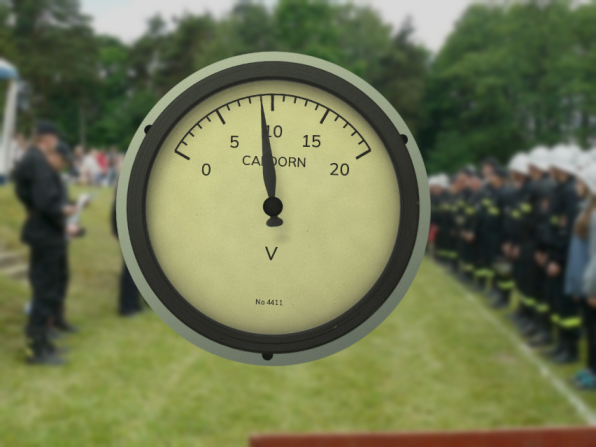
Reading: 9; V
